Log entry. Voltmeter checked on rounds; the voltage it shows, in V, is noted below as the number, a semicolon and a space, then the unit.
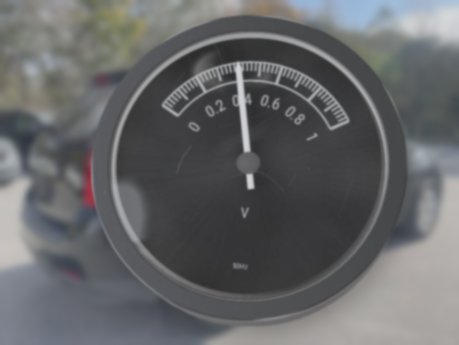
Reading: 0.4; V
